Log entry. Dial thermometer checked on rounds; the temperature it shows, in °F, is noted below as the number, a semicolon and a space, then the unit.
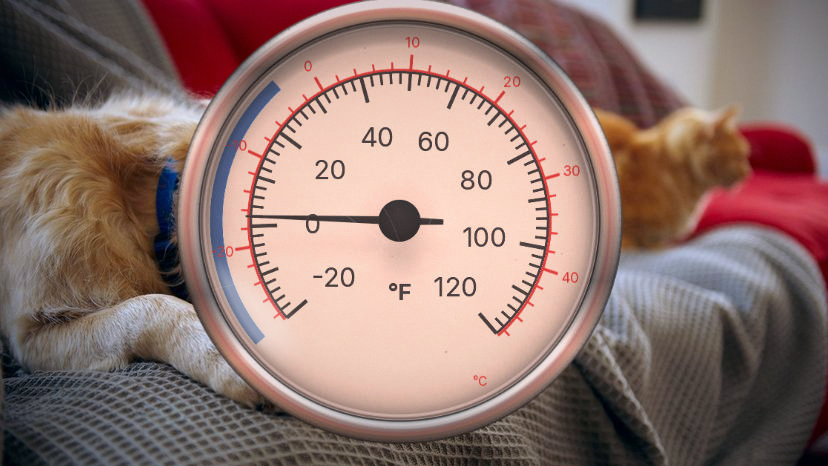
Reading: 2; °F
